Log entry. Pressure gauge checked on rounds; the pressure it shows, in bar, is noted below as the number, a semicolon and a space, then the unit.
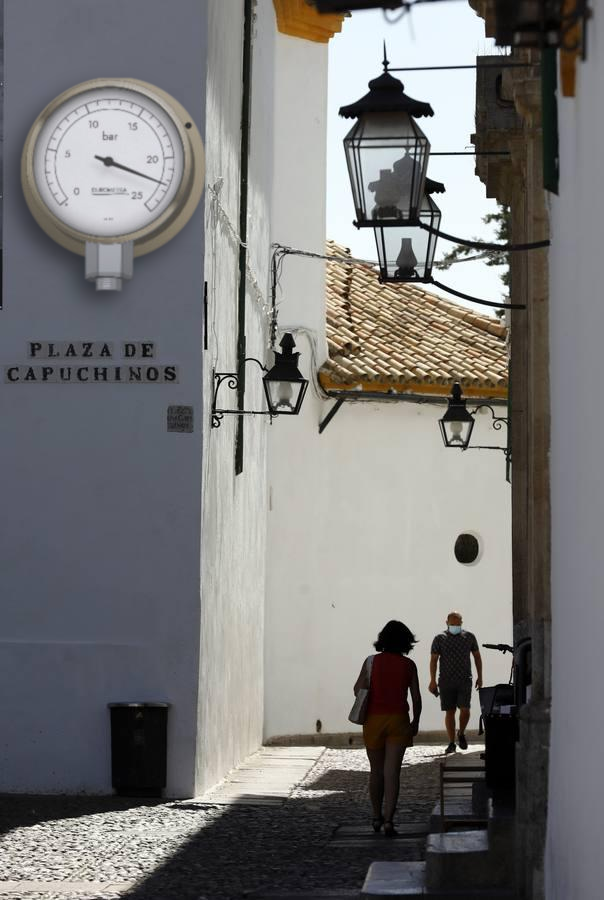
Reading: 22.5; bar
